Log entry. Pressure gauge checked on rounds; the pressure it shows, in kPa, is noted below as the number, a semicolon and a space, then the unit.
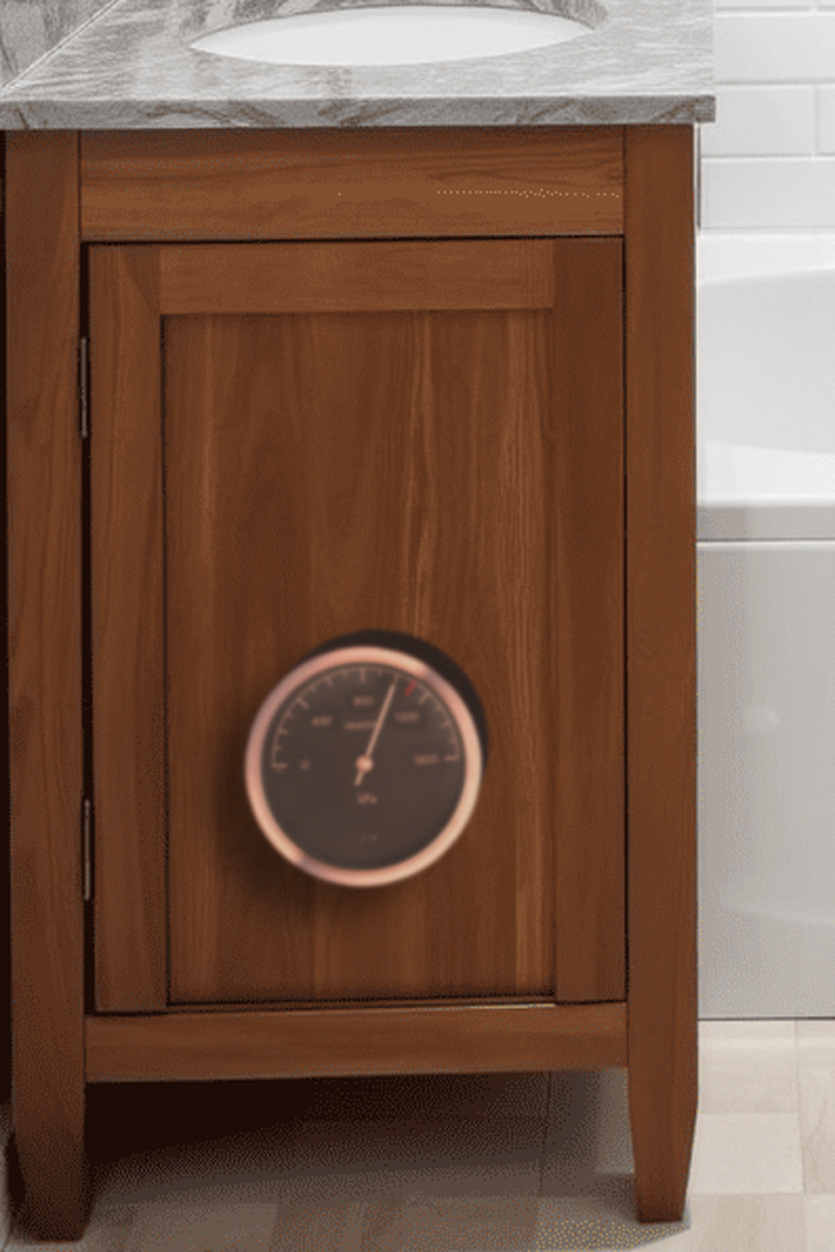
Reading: 1000; kPa
